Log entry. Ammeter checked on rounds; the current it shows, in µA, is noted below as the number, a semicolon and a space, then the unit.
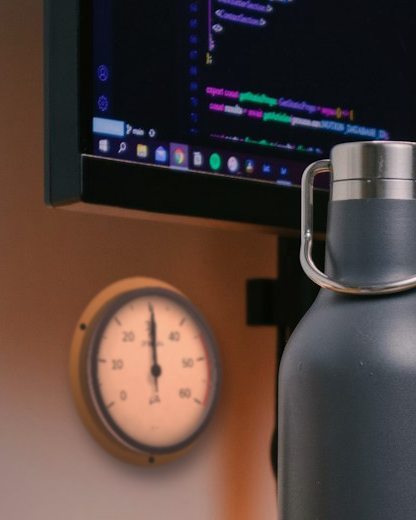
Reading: 30; µA
